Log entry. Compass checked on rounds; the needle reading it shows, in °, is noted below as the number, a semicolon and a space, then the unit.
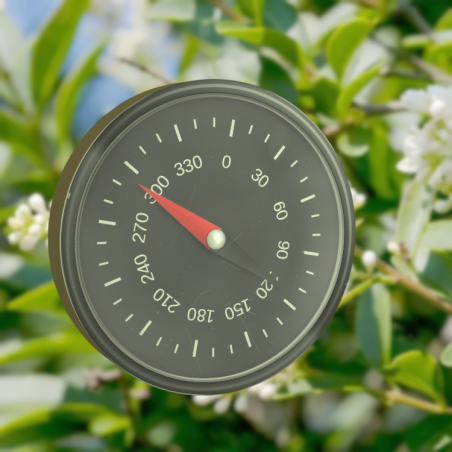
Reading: 295; °
